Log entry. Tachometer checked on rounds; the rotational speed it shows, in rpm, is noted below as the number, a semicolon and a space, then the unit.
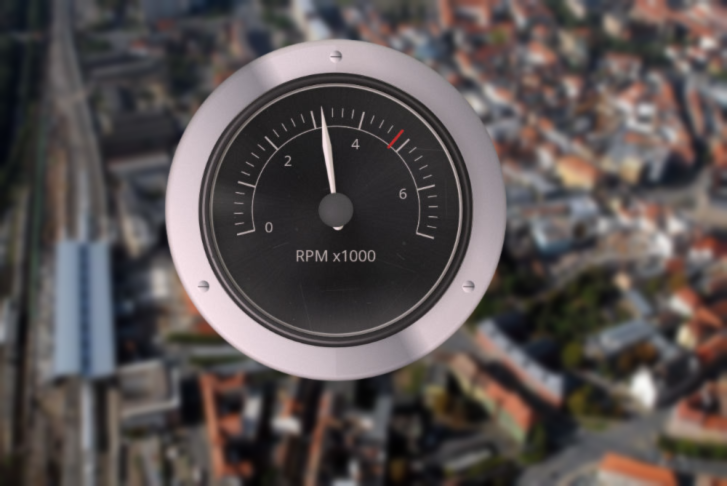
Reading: 3200; rpm
